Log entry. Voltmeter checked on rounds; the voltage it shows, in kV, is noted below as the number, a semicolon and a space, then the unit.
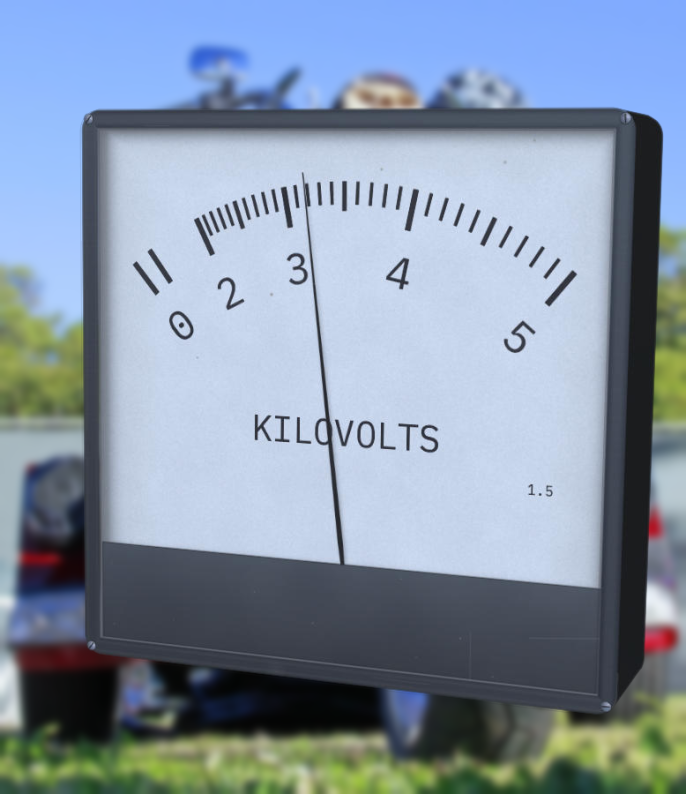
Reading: 3.2; kV
